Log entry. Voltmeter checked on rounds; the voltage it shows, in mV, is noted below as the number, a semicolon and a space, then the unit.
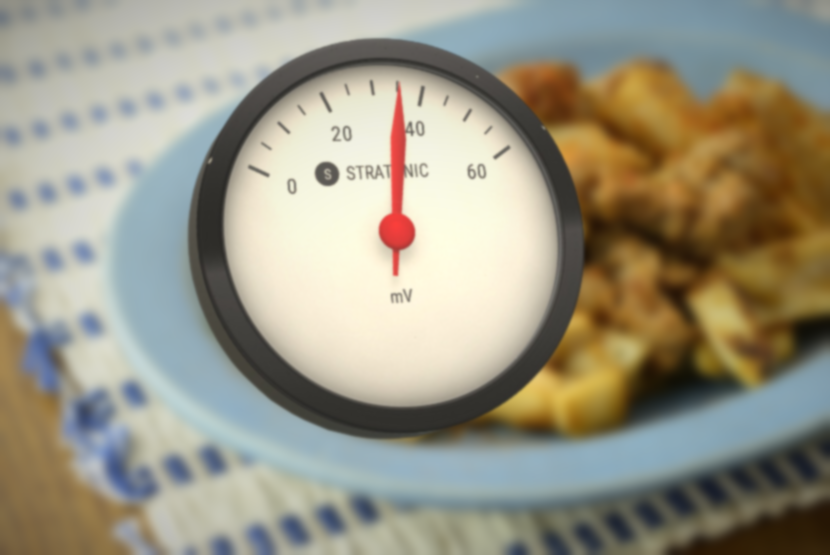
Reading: 35; mV
